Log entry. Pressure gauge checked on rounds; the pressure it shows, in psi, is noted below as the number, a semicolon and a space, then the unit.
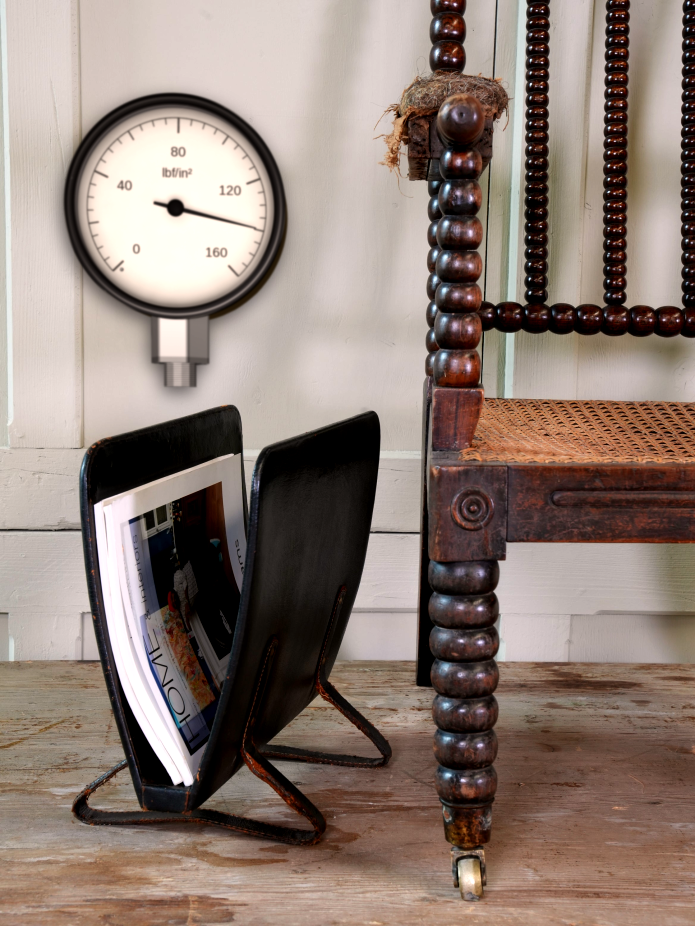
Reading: 140; psi
